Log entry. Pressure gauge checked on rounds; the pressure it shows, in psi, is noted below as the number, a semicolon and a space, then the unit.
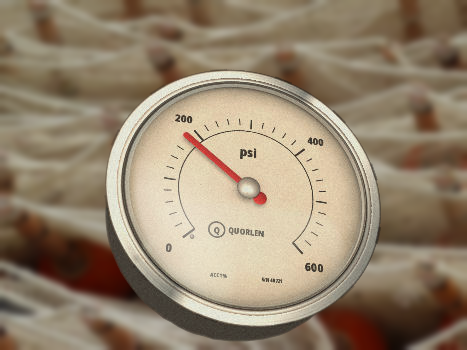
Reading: 180; psi
